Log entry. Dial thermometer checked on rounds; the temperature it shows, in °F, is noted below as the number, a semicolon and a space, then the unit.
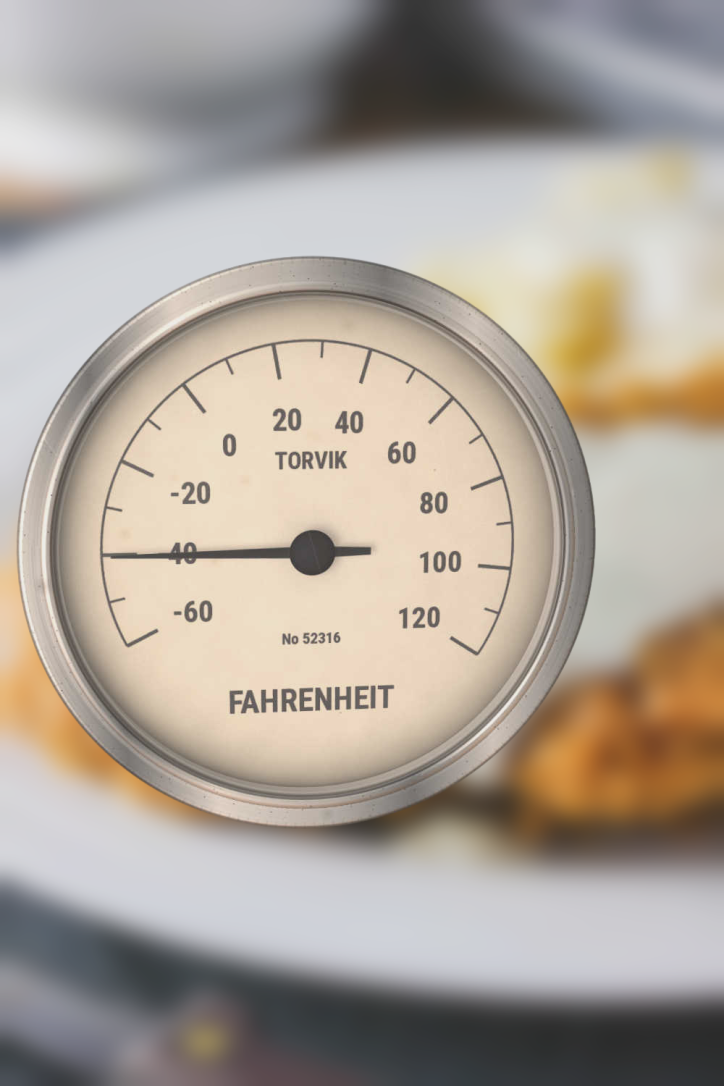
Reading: -40; °F
